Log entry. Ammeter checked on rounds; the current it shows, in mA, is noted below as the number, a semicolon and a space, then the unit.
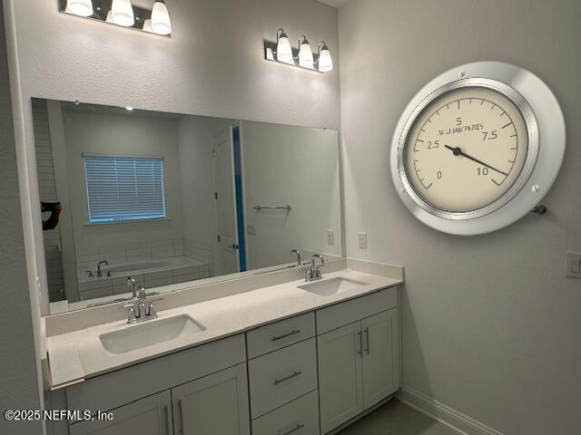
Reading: 9.5; mA
